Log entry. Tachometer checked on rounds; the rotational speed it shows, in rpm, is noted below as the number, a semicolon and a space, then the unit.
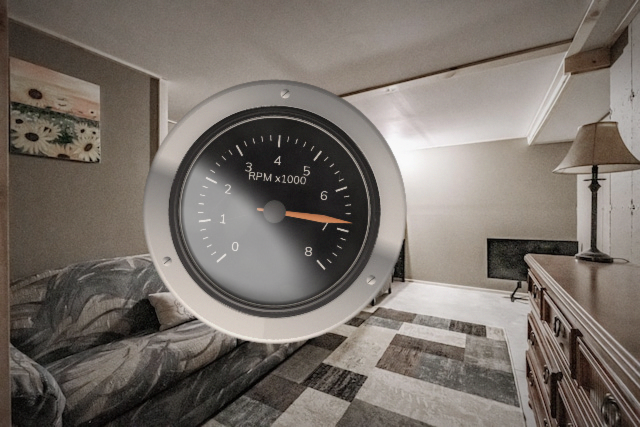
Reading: 6800; rpm
